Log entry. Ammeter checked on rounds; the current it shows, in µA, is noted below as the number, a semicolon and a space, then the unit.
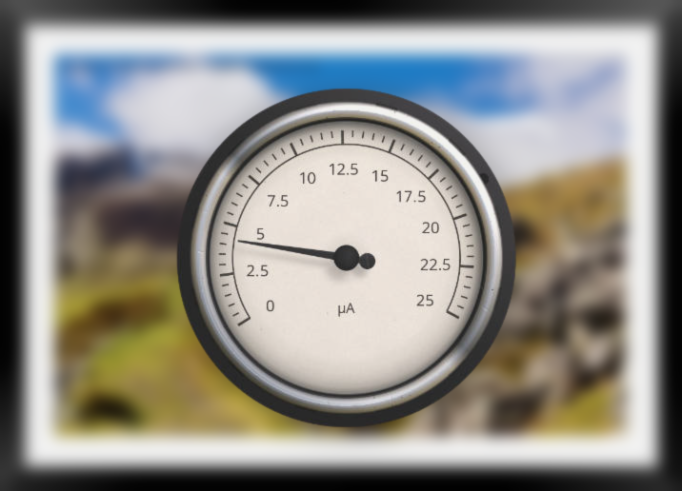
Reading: 4.25; µA
